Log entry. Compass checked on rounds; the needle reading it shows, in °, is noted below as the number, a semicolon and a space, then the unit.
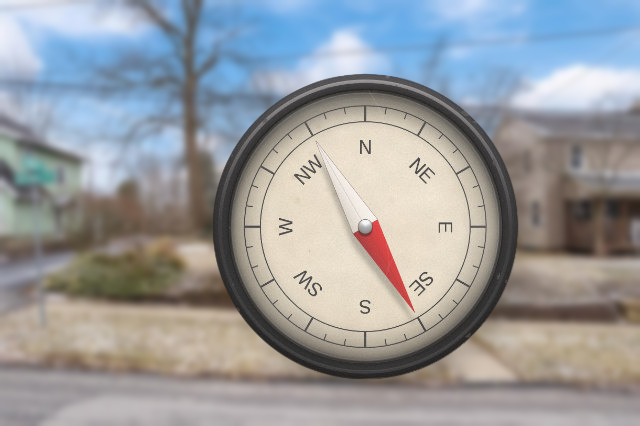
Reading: 150; °
